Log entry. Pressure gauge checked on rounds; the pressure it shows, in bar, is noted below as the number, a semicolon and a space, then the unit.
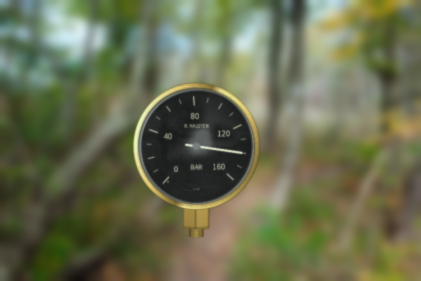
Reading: 140; bar
